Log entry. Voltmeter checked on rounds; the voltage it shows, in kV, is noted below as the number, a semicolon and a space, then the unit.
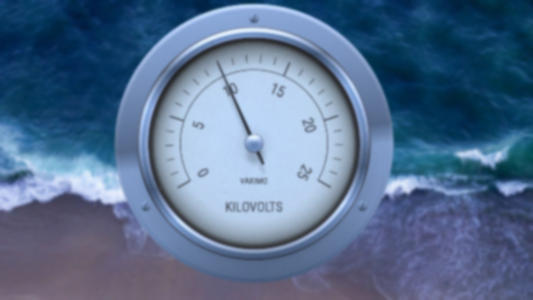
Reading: 10; kV
